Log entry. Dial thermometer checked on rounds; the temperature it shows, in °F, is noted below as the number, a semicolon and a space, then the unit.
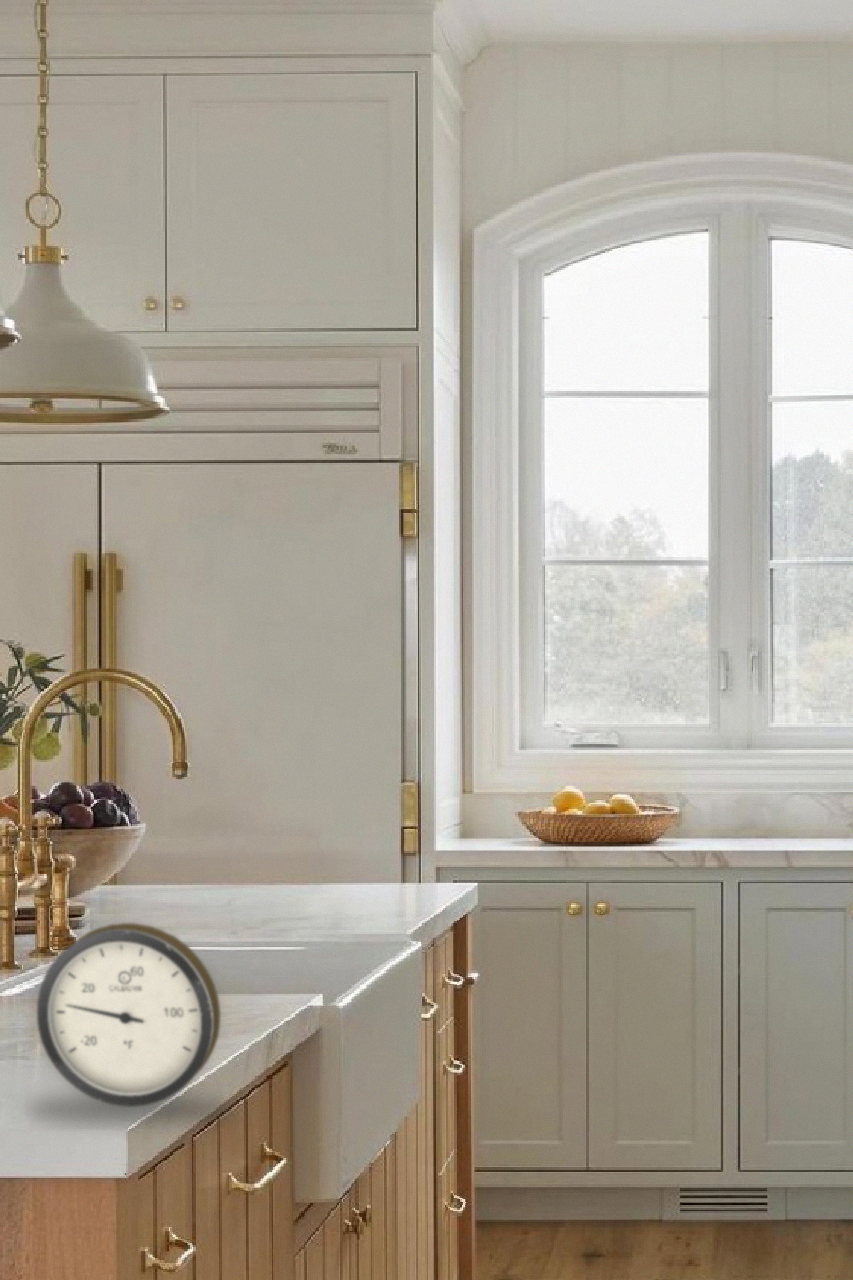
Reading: 5; °F
